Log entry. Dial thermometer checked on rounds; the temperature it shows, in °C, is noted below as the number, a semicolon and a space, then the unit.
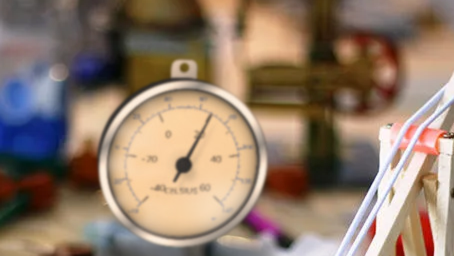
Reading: 20; °C
